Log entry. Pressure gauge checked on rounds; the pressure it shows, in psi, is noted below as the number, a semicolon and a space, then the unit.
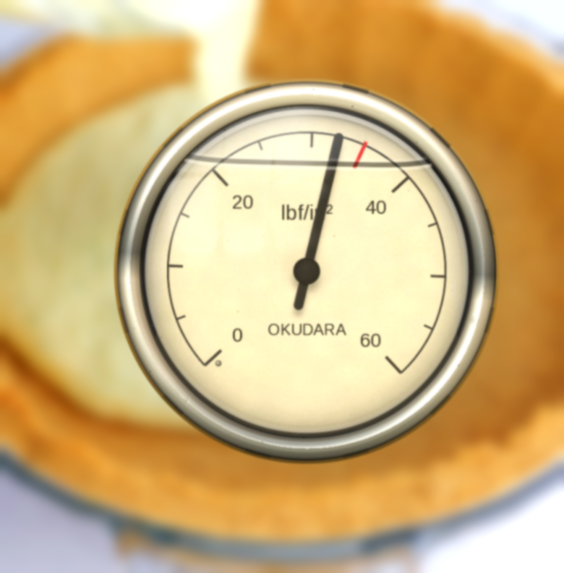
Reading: 32.5; psi
